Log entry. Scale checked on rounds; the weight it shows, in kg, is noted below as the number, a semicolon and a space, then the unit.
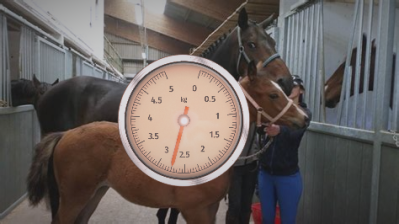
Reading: 2.75; kg
